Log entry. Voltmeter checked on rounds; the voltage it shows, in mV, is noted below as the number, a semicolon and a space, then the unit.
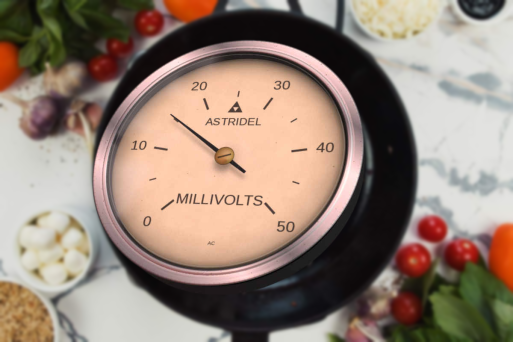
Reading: 15; mV
